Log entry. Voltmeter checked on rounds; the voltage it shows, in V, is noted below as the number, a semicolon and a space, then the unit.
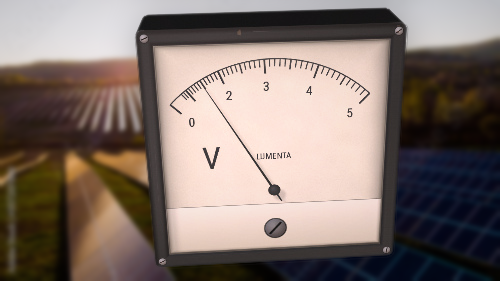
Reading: 1.5; V
